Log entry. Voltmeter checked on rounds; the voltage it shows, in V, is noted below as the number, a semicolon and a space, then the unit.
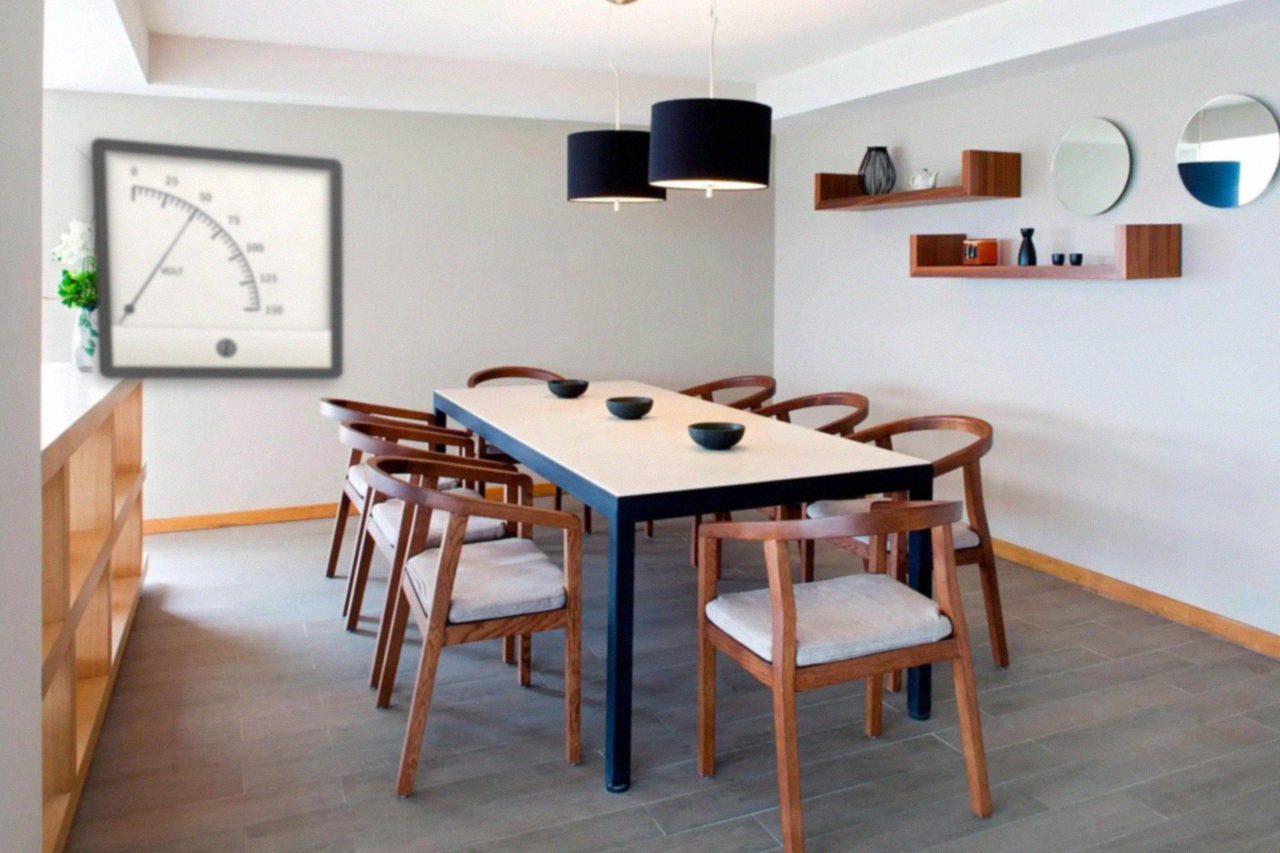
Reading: 50; V
